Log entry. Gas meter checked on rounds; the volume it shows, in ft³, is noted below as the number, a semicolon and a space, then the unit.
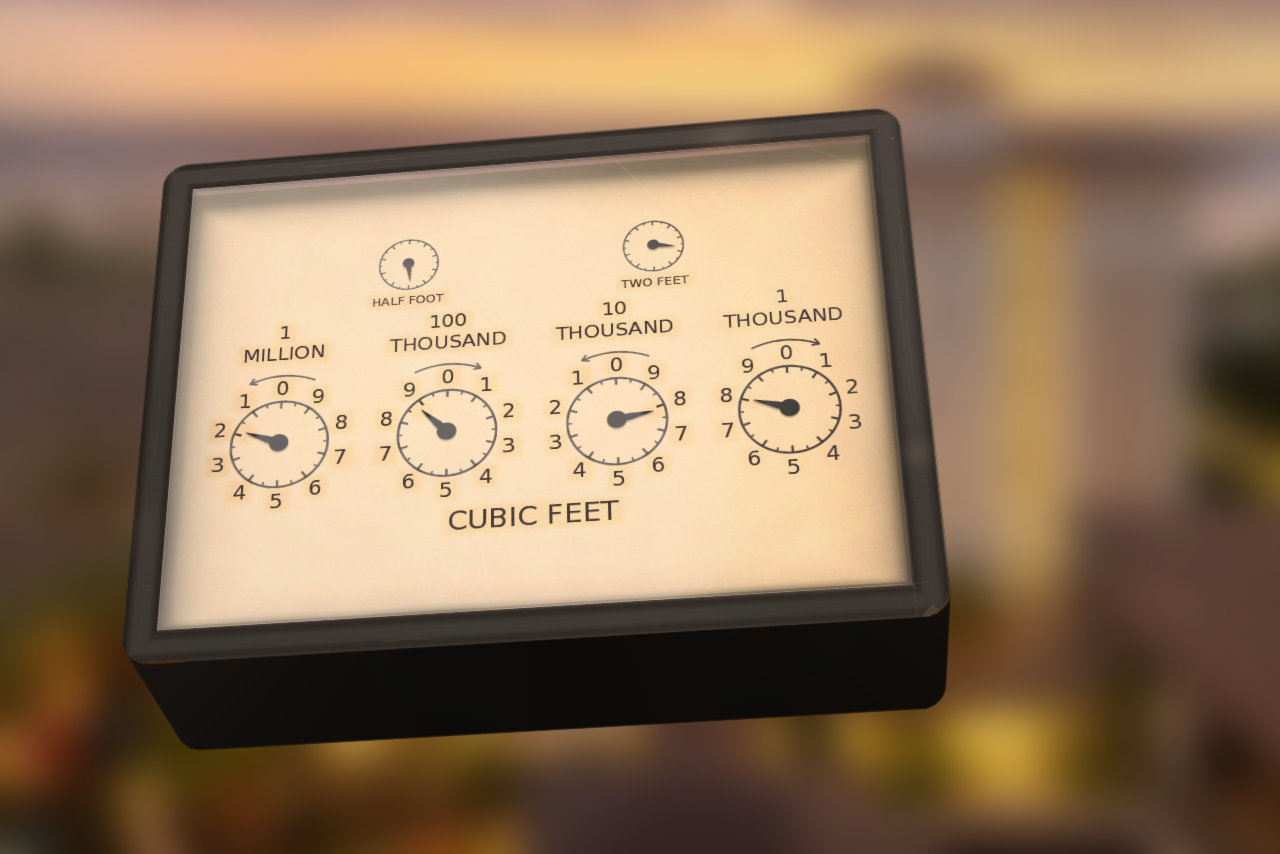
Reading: 187800; ft³
